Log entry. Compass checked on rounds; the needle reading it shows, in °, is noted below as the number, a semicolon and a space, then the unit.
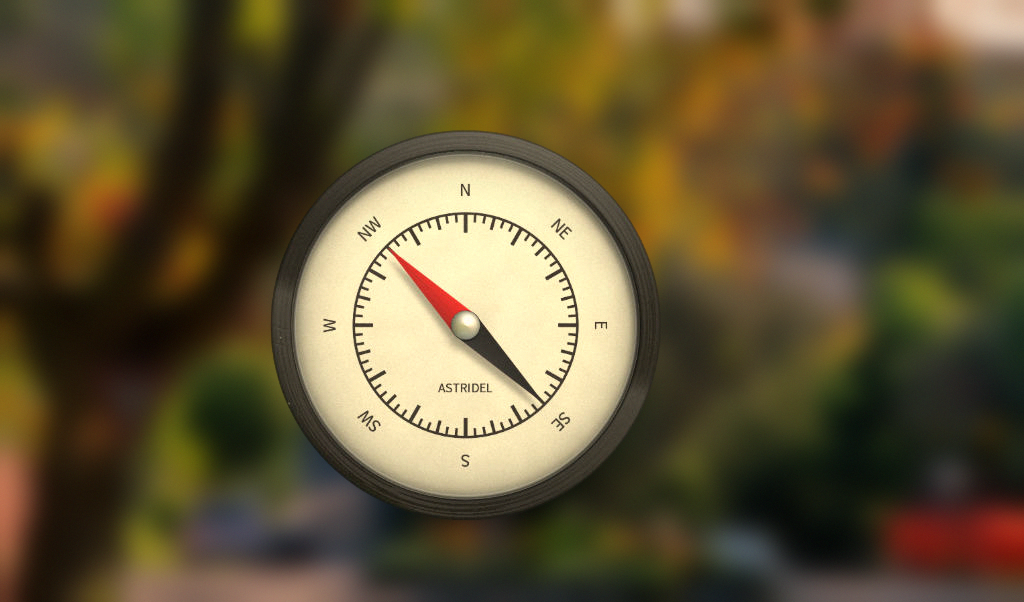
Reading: 315; °
